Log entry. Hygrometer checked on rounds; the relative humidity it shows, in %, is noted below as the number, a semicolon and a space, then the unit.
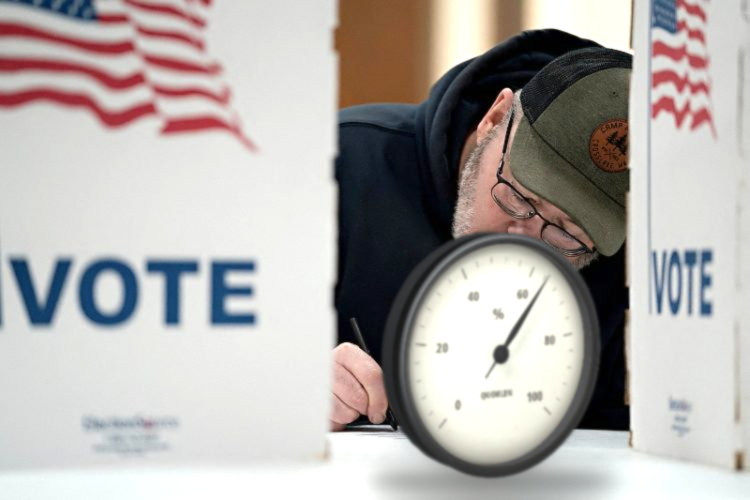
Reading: 64; %
